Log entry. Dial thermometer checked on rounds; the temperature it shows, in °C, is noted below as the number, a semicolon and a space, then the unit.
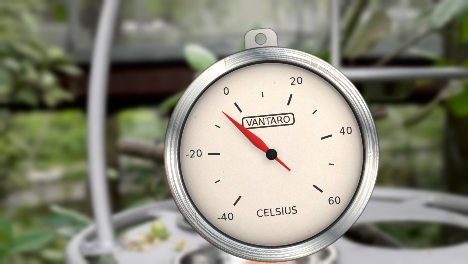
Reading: -5; °C
